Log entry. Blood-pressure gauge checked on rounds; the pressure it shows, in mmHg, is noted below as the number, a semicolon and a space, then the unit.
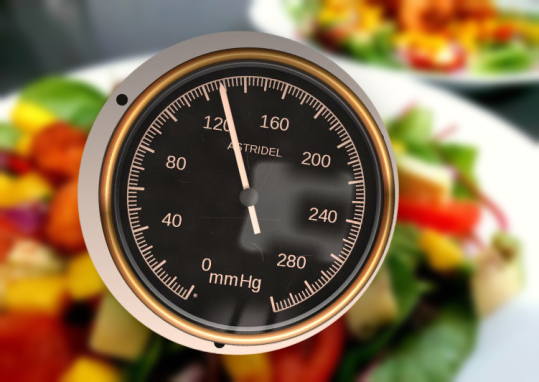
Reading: 128; mmHg
